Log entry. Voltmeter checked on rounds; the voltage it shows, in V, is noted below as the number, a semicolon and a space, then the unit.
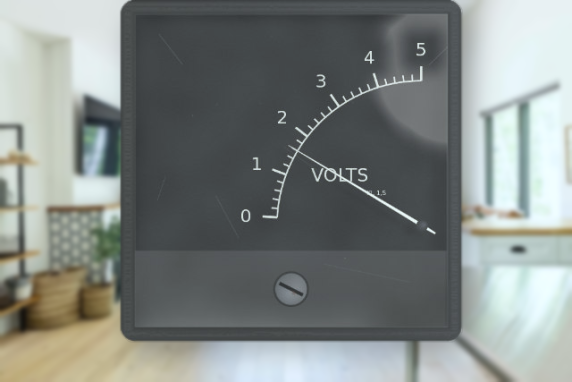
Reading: 1.6; V
